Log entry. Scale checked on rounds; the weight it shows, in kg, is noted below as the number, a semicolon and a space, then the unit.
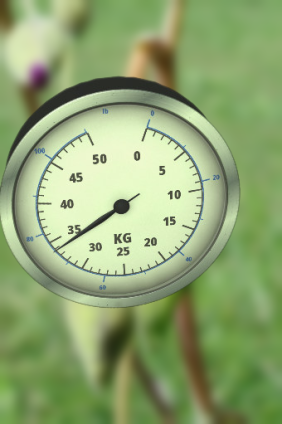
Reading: 34; kg
